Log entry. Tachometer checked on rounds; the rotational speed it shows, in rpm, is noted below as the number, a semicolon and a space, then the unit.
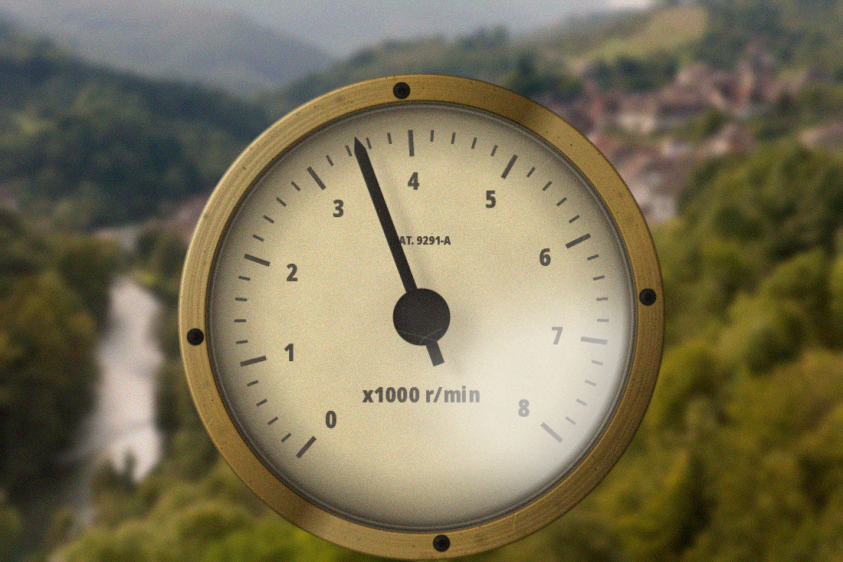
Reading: 3500; rpm
